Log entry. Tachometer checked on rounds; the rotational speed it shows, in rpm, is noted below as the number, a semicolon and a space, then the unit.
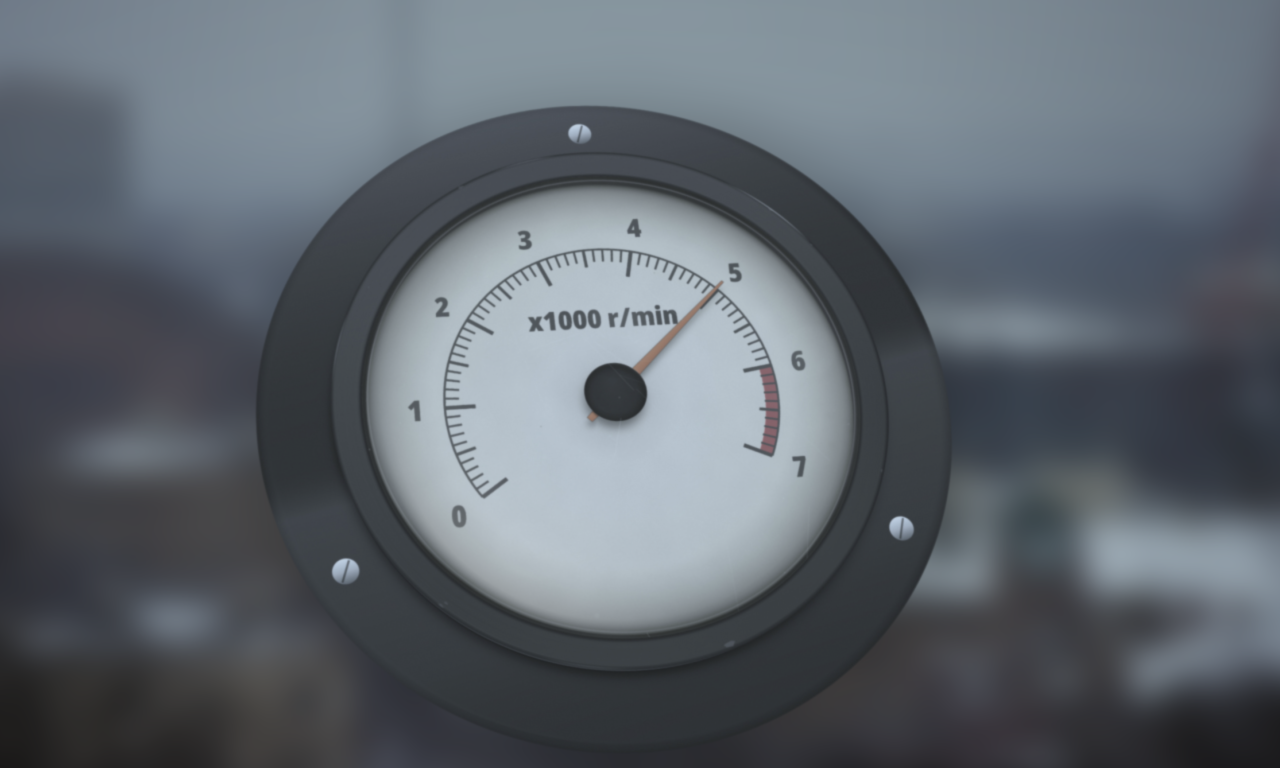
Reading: 5000; rpm
